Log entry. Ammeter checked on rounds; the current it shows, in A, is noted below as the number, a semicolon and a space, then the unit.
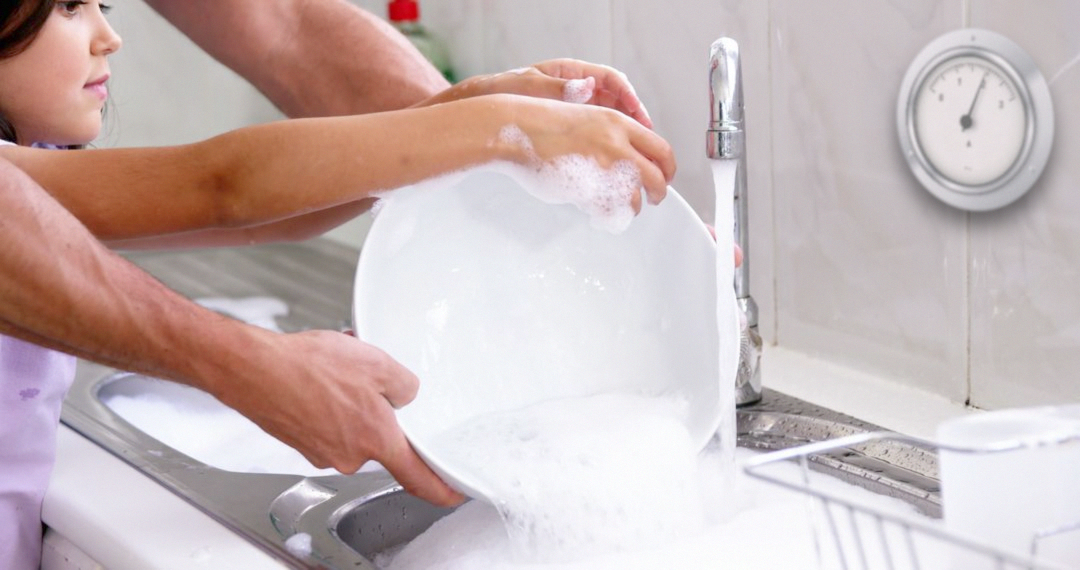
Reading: 2; A
